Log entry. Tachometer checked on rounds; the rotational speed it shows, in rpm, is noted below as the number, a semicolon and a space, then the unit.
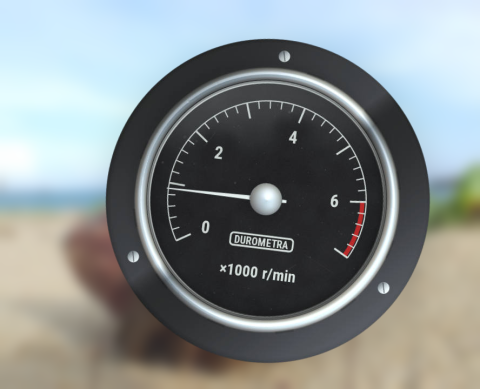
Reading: 900; rpm
